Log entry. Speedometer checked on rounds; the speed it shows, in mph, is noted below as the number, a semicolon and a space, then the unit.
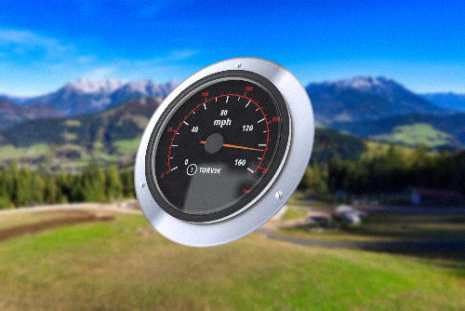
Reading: 145; mph
